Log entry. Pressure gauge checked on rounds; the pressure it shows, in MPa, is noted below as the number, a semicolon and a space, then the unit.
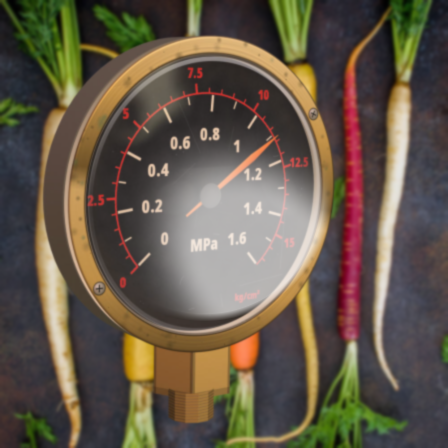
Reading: 1.1; MPa
